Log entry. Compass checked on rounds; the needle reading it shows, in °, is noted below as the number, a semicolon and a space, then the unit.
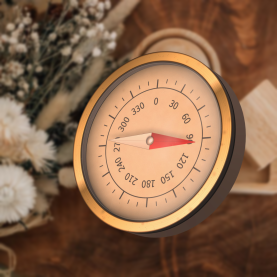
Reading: 95; °
